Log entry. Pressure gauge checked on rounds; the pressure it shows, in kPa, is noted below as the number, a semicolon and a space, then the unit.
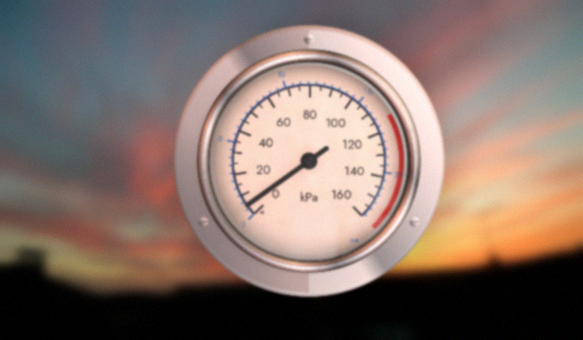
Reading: 5; kPa
